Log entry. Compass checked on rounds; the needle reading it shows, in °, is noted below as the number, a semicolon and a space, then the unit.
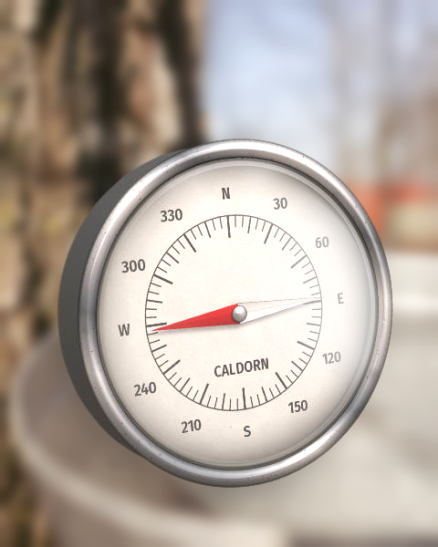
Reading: 267.5; °
